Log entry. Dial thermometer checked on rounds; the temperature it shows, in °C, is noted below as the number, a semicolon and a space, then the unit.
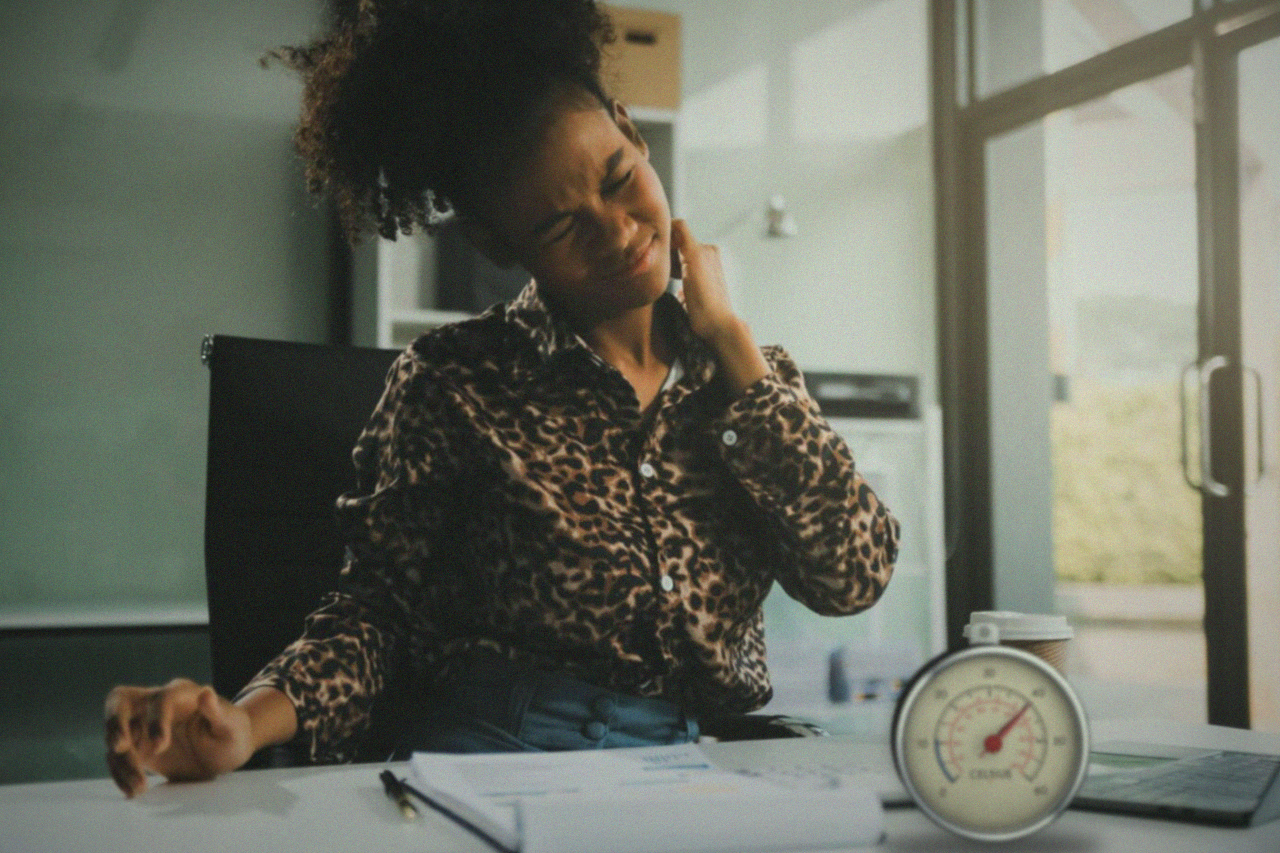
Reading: 40; °C
